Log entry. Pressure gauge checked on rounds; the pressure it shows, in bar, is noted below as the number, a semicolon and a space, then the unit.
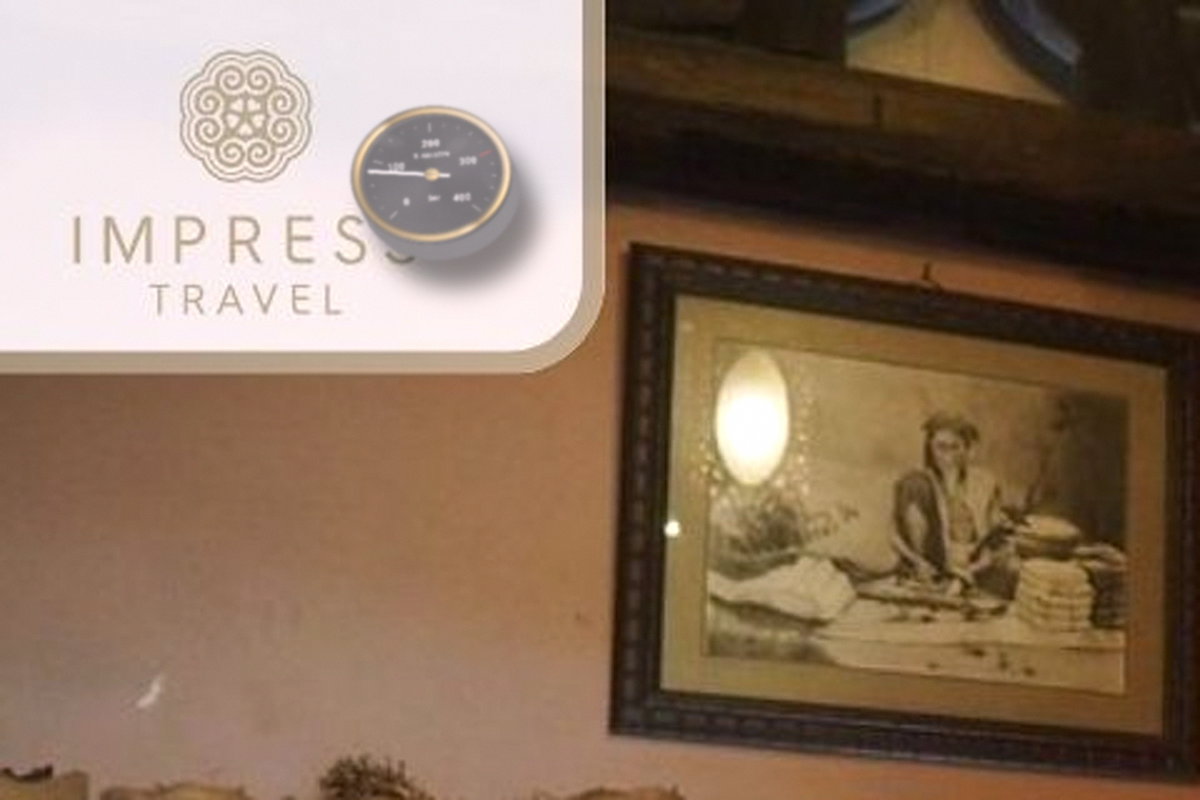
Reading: 80; bar
